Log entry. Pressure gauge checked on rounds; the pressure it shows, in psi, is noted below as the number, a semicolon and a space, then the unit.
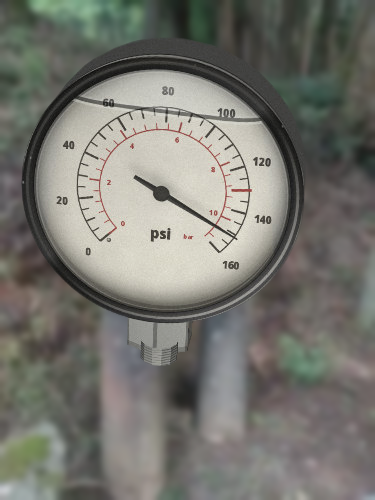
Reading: 150; psi
